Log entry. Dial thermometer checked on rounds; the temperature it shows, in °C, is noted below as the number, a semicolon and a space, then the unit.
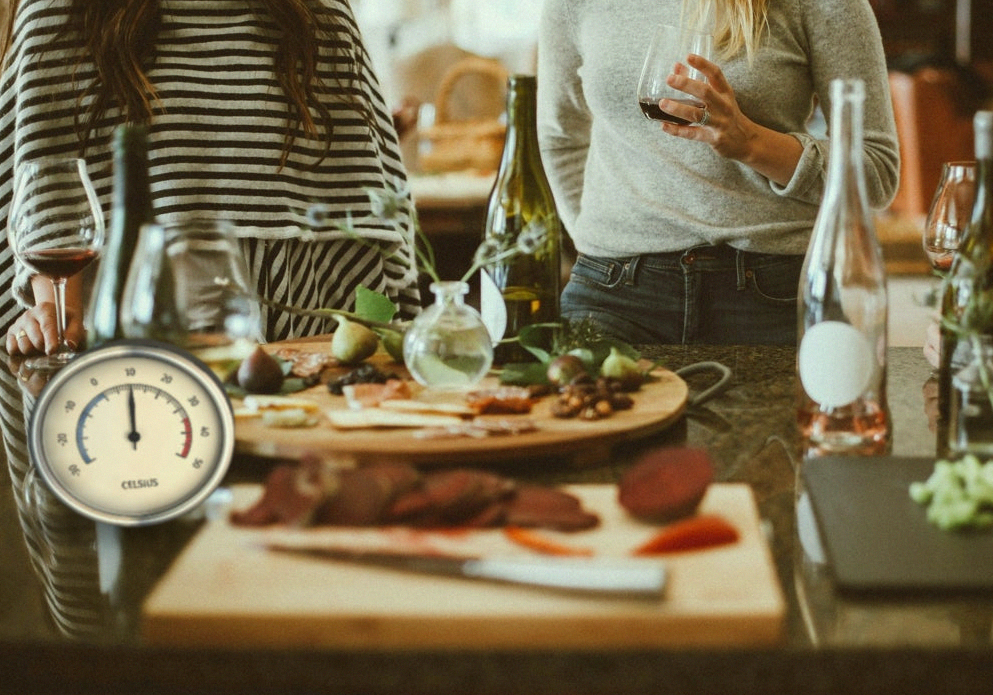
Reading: 10; °C
